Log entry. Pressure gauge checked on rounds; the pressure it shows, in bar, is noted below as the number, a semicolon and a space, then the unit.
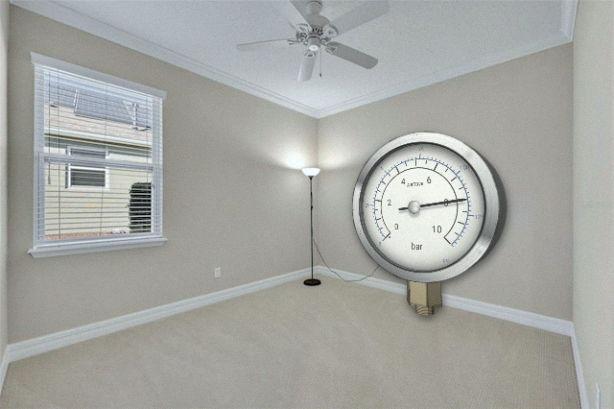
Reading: 8; bar
